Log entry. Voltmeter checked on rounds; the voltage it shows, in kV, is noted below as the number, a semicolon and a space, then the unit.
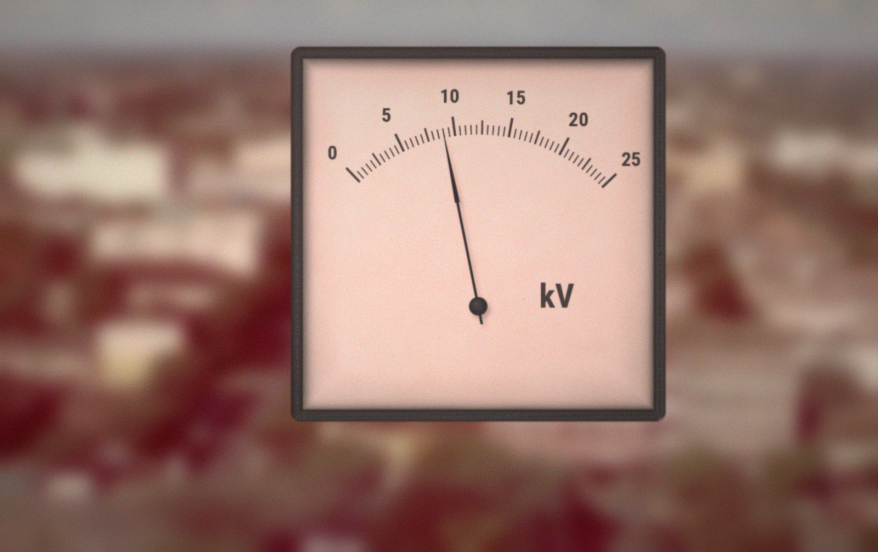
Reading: 9; kV
